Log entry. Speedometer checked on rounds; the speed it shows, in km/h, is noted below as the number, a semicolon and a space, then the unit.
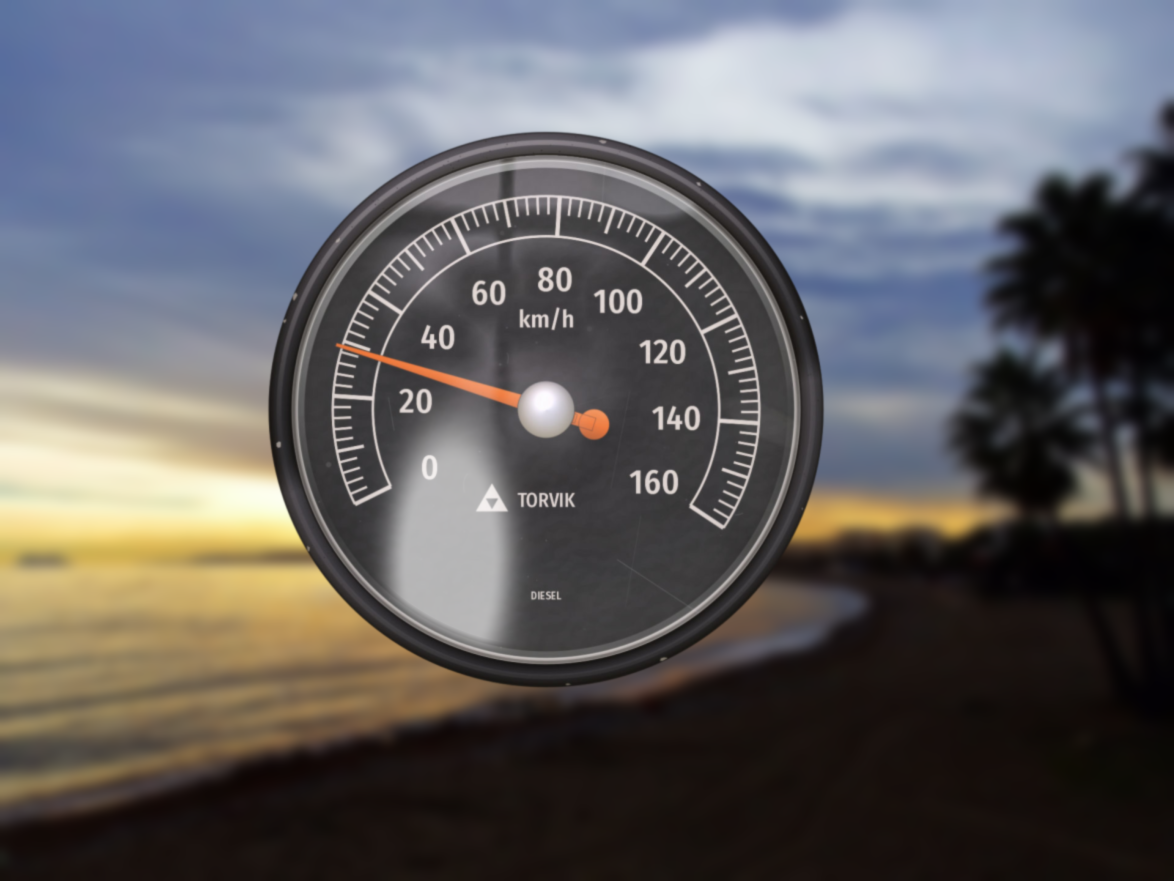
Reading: 29; km/h
